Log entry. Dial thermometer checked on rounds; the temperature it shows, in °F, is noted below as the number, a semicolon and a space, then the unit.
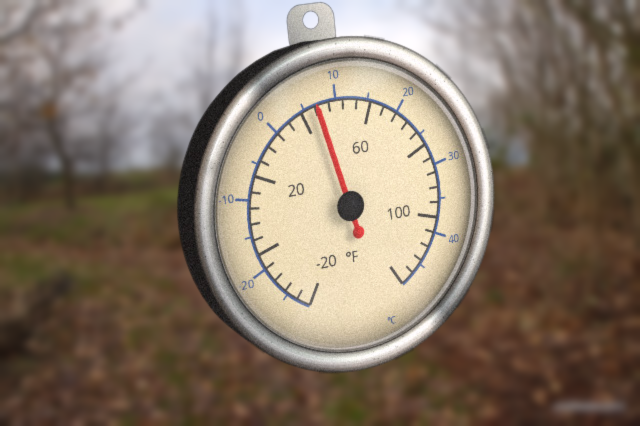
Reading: 44; °F
